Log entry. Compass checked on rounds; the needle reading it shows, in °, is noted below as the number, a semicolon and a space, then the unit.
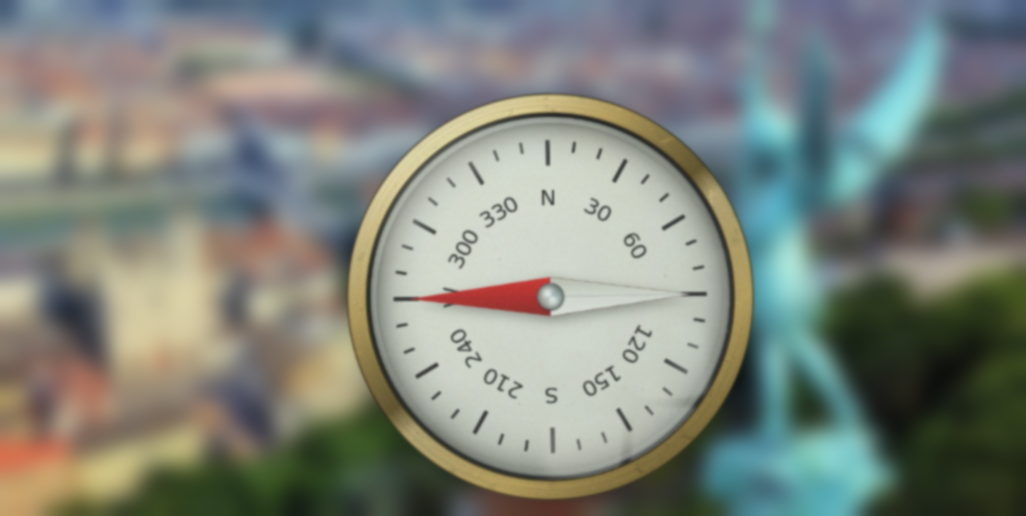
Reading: 270; °
